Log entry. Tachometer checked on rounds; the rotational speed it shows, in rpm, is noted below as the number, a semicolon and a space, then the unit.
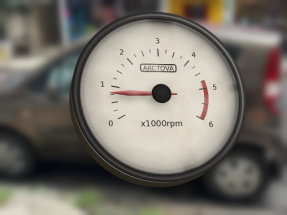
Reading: 750; rpm
